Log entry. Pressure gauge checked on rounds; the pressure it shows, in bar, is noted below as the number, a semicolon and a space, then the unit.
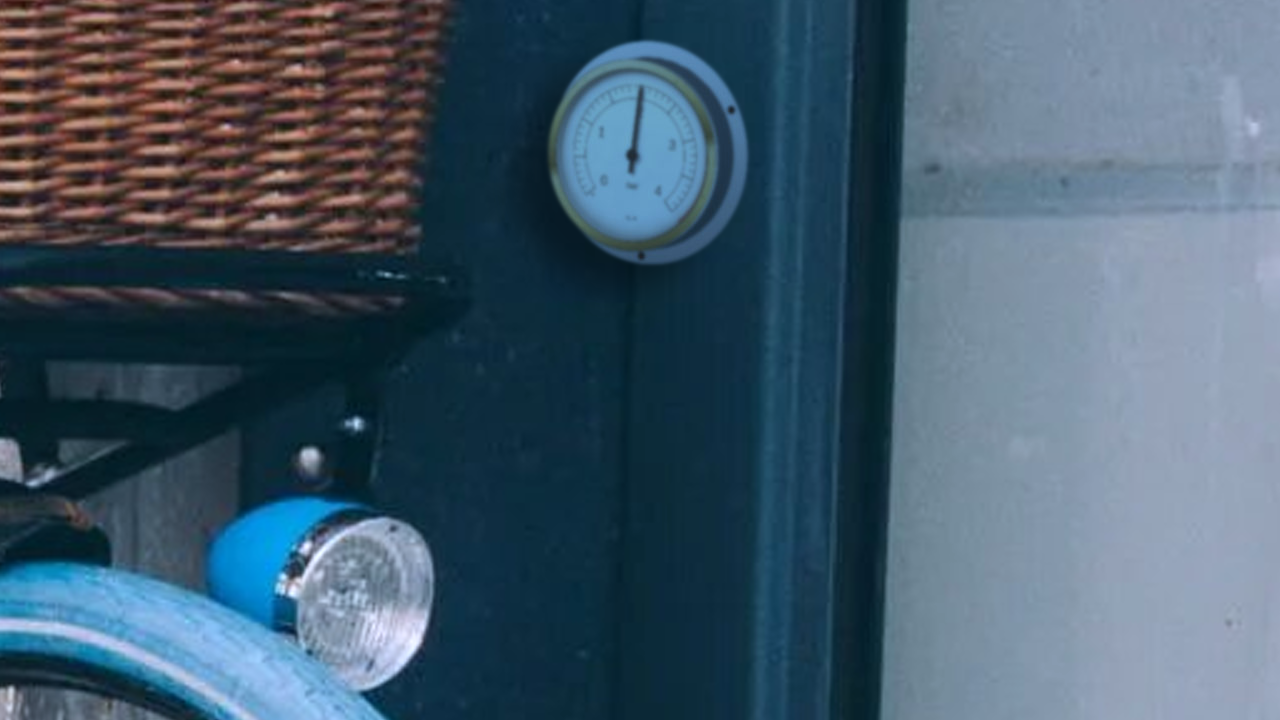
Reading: 2; bar
